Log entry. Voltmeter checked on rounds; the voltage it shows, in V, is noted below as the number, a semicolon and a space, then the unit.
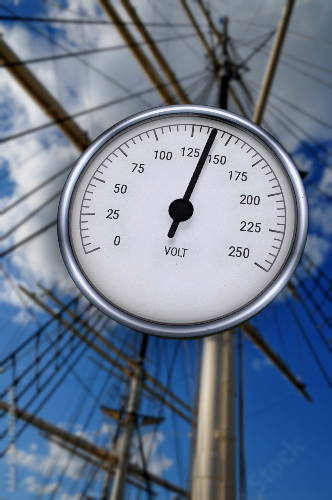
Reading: 140; V
